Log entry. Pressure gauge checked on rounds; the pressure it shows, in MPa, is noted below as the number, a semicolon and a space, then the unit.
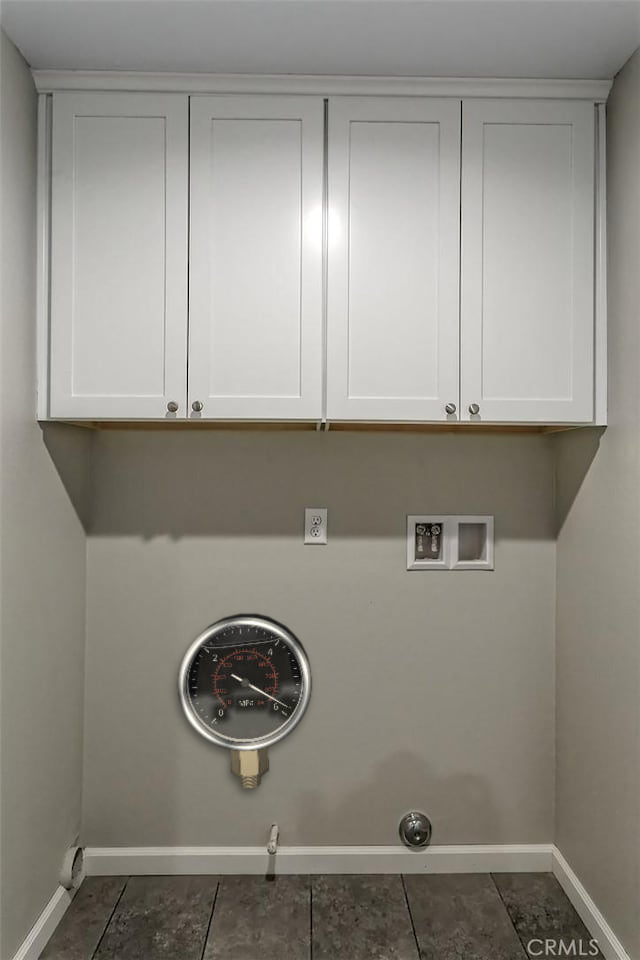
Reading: 5.8; MPa
